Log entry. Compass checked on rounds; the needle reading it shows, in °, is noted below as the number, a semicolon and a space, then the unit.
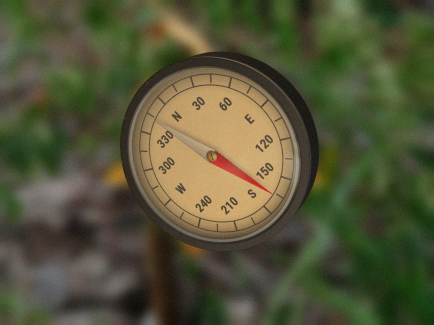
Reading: 165; °
